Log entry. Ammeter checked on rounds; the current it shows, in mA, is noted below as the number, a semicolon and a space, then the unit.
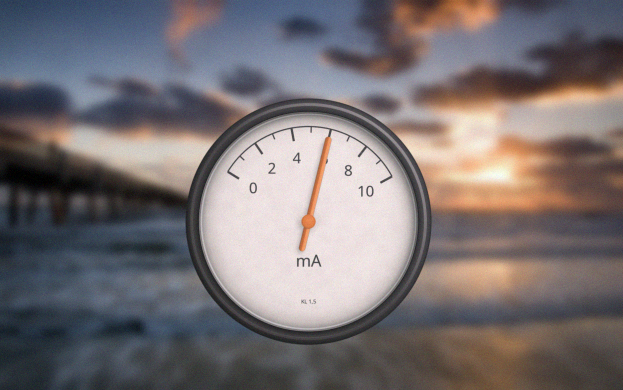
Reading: 6; mA
